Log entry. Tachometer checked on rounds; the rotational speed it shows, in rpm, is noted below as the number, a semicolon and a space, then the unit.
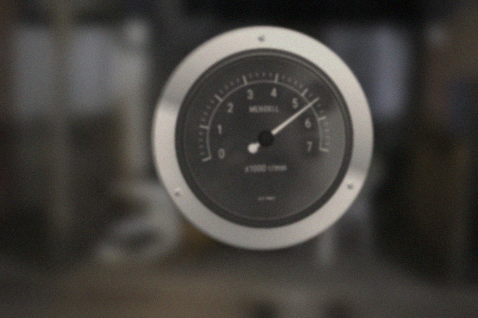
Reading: 5400; rpm
